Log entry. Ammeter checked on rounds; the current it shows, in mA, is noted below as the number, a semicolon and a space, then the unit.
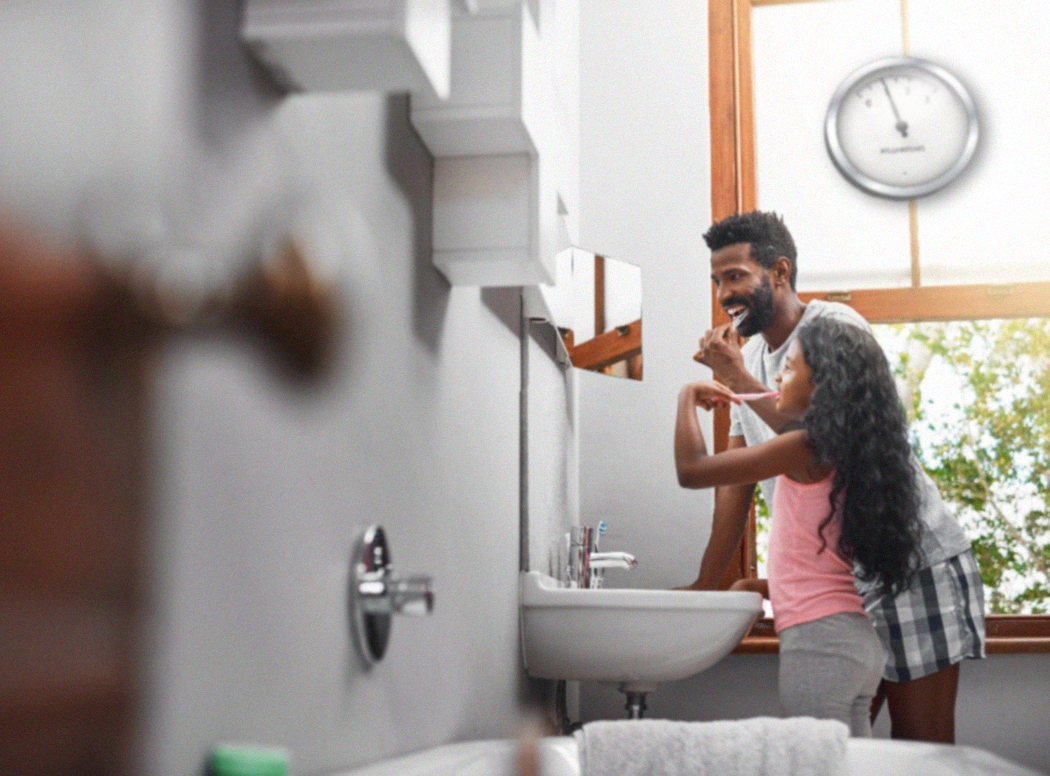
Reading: 1; mA
